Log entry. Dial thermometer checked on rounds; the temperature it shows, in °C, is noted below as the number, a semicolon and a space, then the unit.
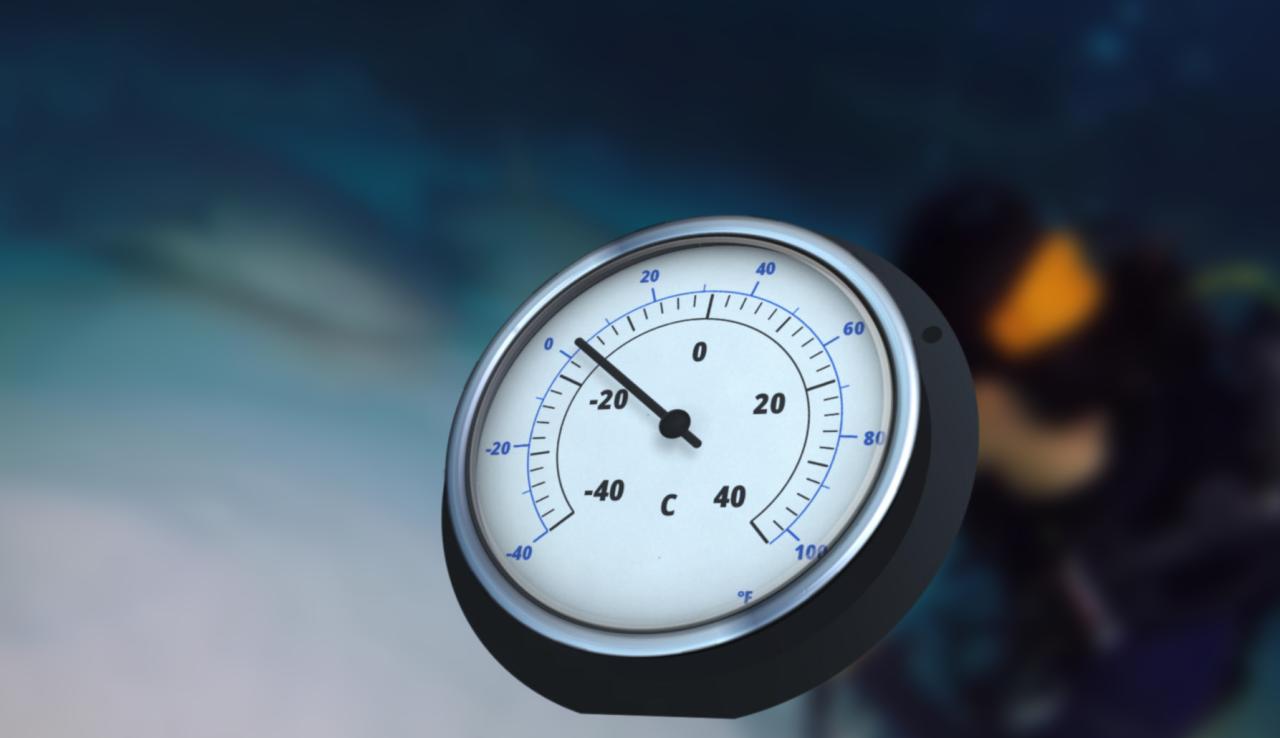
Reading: -16; °C
